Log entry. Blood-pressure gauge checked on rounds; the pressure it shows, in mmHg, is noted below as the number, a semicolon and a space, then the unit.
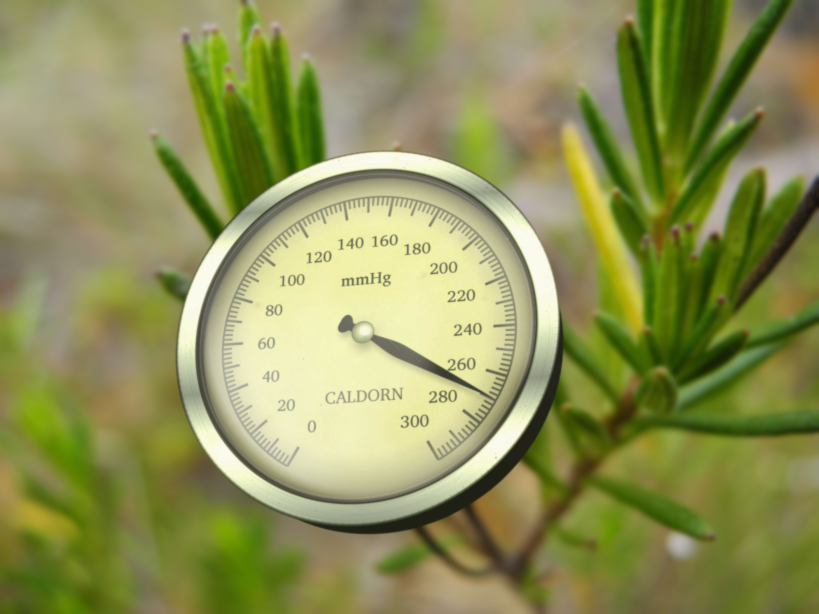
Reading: 270; mmHg
